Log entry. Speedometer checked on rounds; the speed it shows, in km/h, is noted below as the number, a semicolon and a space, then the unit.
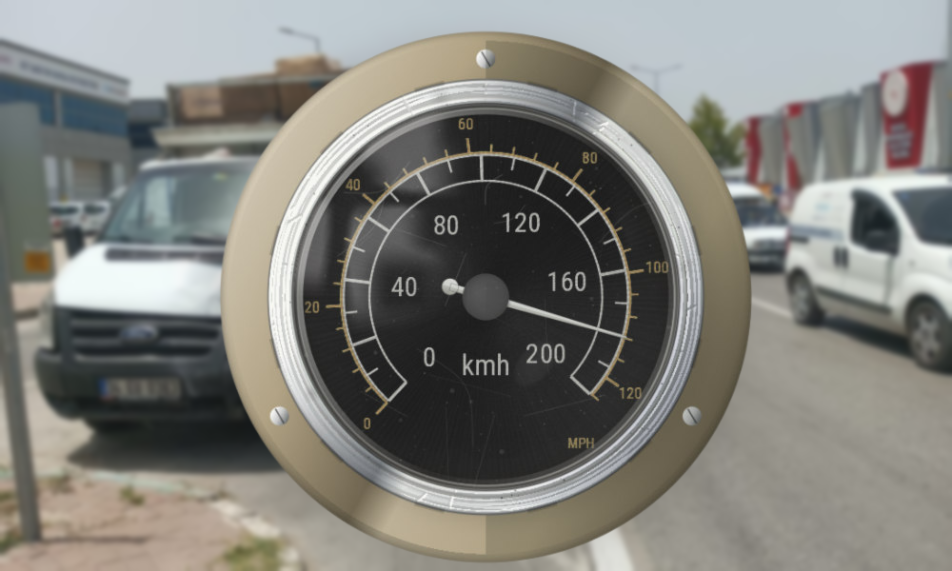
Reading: 180; km/h
